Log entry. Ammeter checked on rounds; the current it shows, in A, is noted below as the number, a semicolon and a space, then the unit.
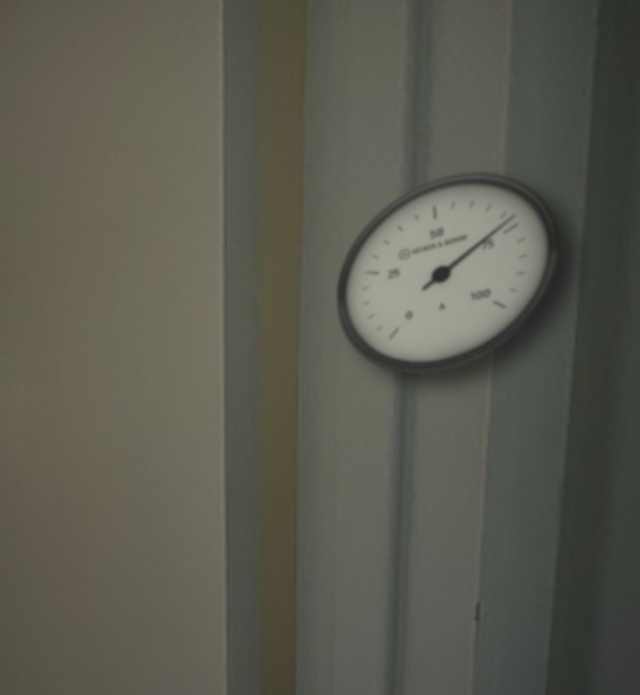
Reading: 72.5; A
